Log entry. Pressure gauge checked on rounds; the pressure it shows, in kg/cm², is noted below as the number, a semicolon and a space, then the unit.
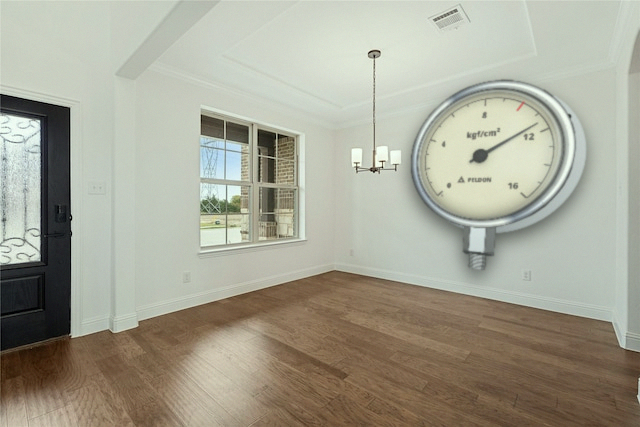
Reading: 11.5; kg/cm²
